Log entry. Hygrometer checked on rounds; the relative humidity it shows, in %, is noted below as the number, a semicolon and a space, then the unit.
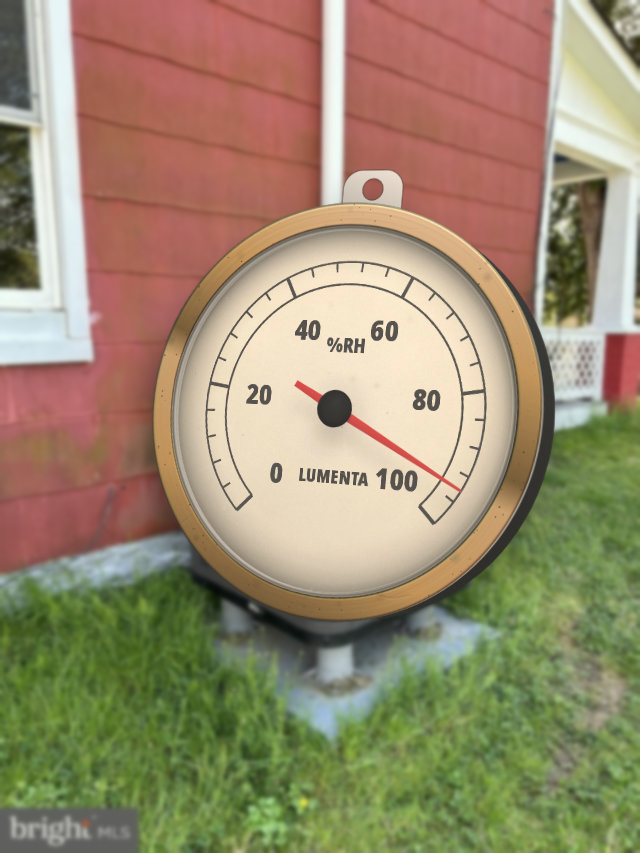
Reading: 94; %
